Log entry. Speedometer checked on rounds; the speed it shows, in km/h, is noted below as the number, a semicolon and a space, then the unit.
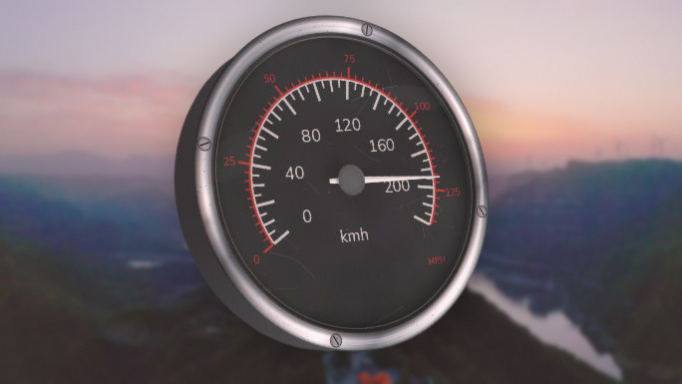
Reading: 195; km/h
